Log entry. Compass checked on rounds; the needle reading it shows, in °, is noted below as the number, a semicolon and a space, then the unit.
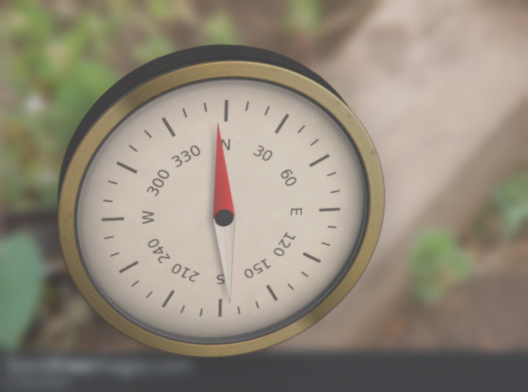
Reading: 355; °
